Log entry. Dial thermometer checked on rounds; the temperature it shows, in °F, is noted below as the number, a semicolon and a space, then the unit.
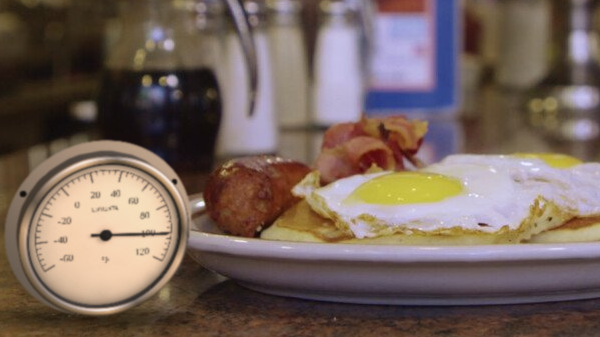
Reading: 100; °F
